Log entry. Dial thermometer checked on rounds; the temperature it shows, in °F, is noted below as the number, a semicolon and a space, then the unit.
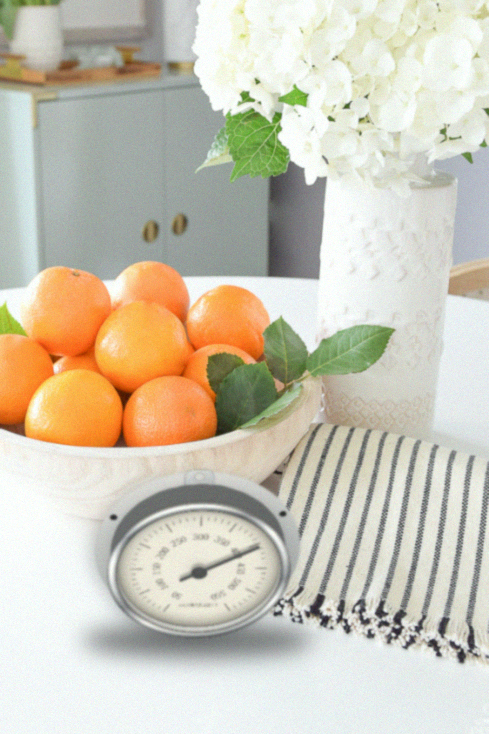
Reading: 400; °F
